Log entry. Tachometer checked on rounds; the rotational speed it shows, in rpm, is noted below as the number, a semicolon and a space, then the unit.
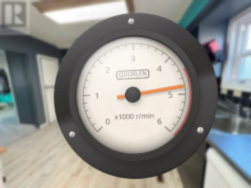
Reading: 4800; rpm
